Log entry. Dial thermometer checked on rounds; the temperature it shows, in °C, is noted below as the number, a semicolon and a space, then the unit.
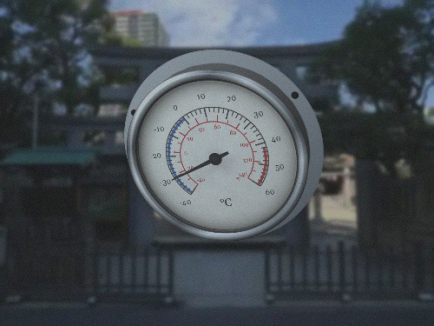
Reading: -30; °C
